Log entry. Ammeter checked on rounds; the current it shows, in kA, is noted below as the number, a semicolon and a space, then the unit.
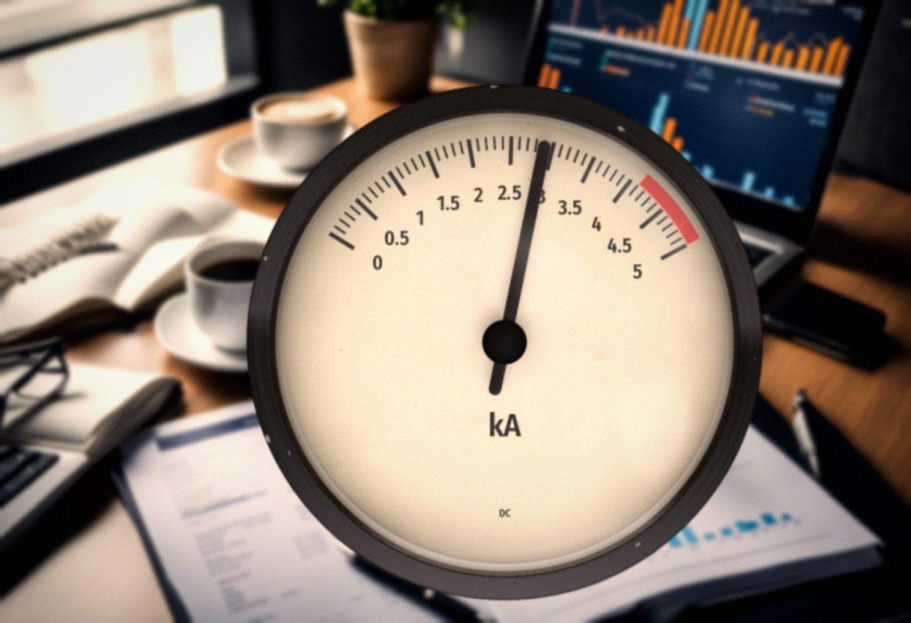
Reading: 2.9; kA
